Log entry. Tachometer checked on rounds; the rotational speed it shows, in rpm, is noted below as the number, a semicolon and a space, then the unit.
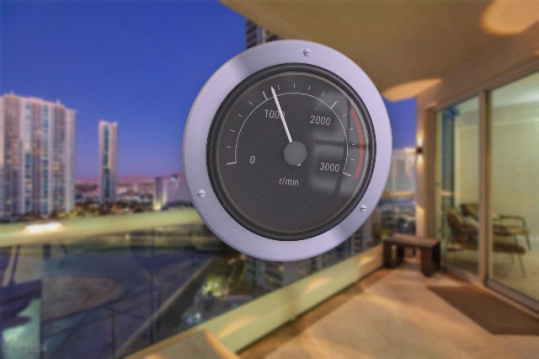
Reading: 1100; rpm
